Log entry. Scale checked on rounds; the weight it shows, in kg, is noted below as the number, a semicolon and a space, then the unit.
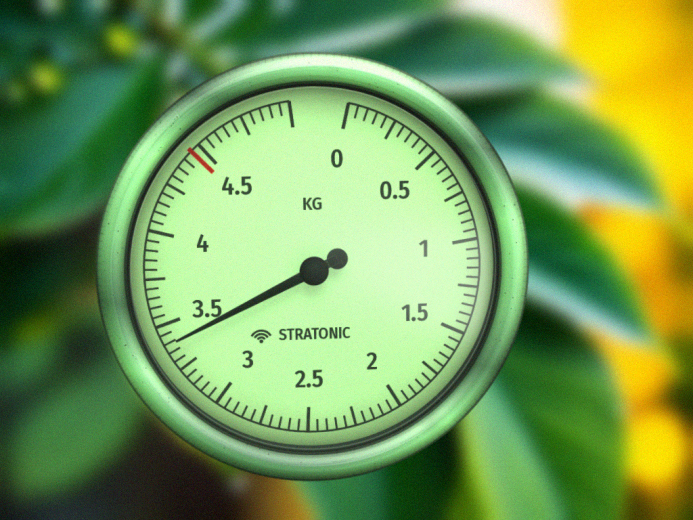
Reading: 3.4; kg
